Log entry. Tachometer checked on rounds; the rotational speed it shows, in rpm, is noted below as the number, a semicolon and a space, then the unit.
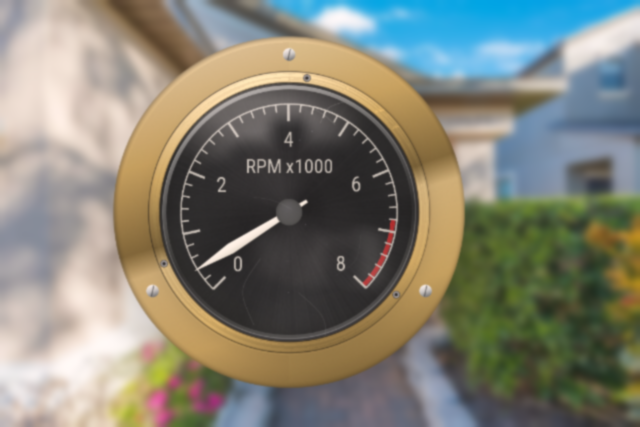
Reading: 400; rpm
